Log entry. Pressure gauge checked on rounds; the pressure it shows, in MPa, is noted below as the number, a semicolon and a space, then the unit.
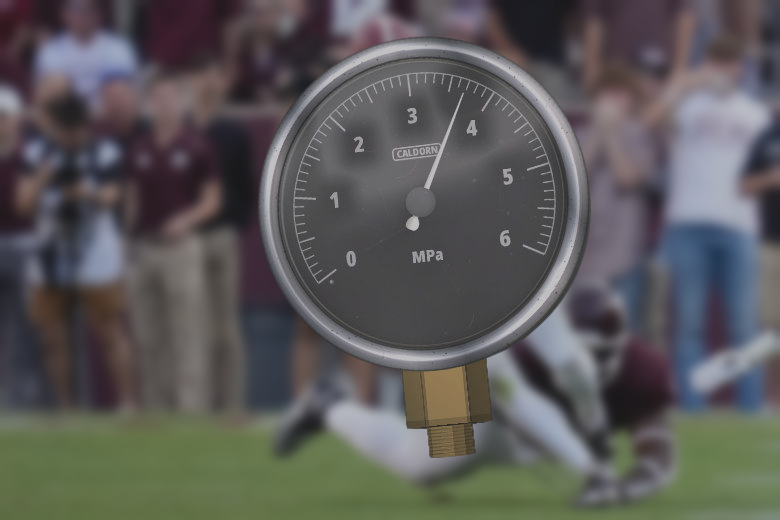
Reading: 3.7; MPa
